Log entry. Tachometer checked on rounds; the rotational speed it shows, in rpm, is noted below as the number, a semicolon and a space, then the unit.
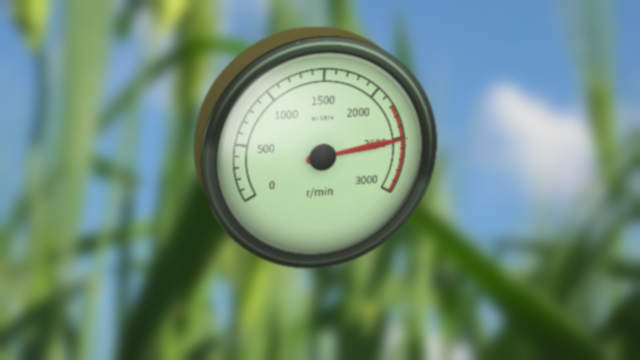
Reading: 2500; rpm
